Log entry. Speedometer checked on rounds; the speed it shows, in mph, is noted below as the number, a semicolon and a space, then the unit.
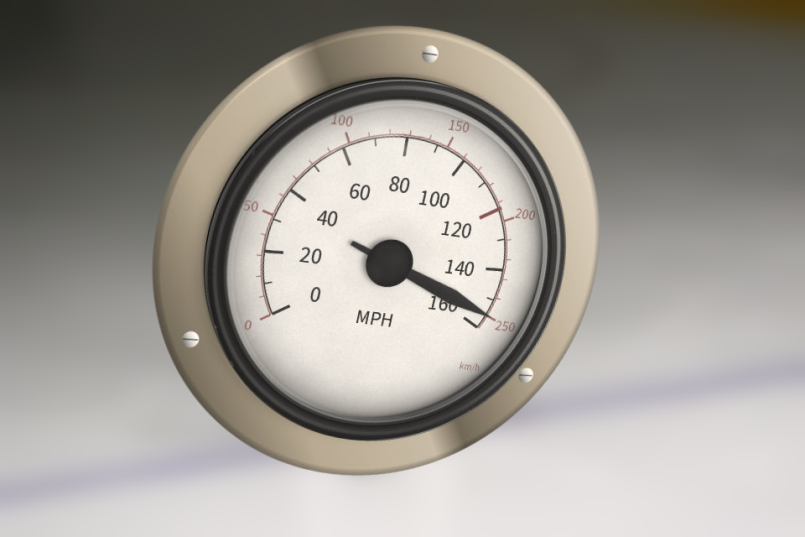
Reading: 155; mph
